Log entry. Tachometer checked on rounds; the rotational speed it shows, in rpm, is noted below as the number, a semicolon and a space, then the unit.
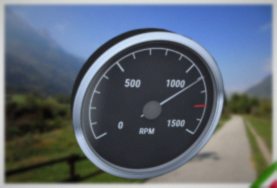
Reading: 1100; rpm
